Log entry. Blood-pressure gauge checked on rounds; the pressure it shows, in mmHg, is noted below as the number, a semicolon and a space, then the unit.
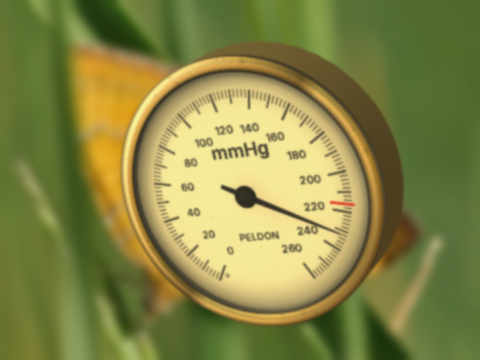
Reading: 230; mmHg
